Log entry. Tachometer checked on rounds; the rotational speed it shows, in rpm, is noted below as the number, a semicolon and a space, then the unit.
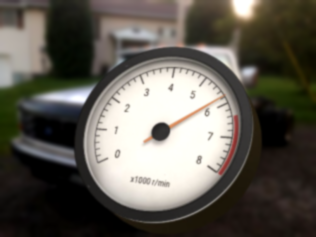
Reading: 5800; rpm
